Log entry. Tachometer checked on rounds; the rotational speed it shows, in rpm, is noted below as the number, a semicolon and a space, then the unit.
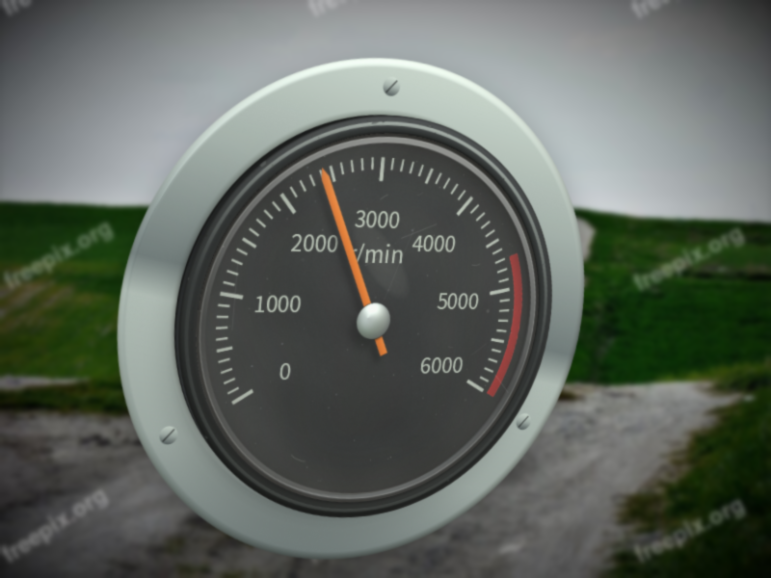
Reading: 2400; rpm
